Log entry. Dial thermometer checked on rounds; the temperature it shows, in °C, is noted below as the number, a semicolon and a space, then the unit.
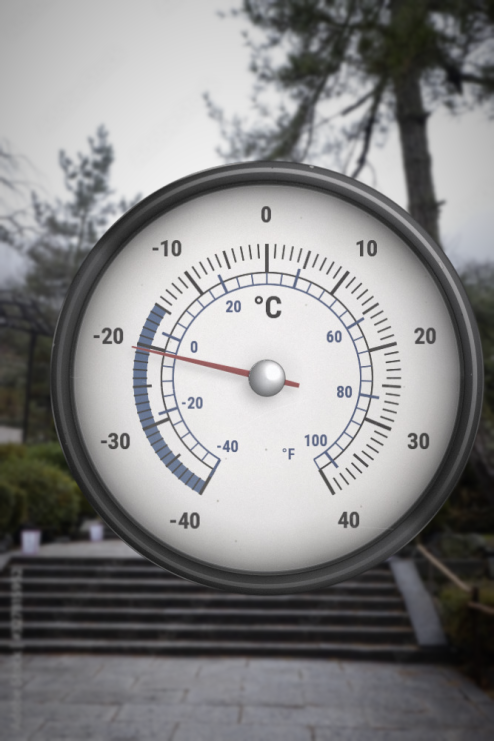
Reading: -20.5; °C
